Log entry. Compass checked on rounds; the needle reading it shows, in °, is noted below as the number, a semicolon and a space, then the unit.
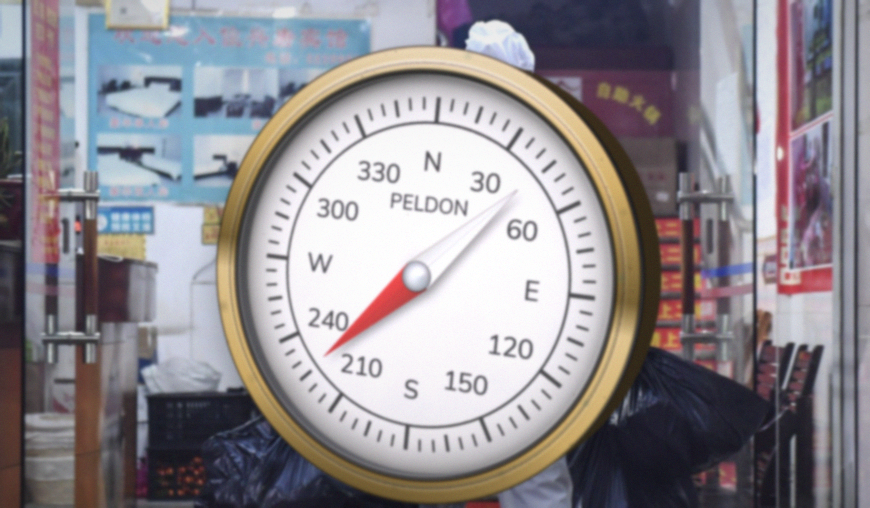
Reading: 225; °
